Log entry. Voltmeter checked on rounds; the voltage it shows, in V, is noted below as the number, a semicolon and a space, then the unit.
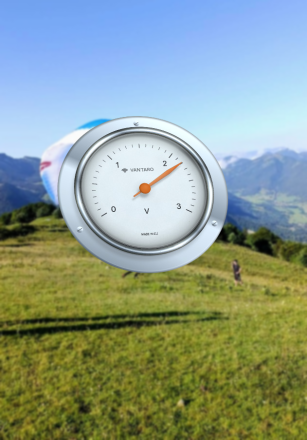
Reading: 2.2; V
